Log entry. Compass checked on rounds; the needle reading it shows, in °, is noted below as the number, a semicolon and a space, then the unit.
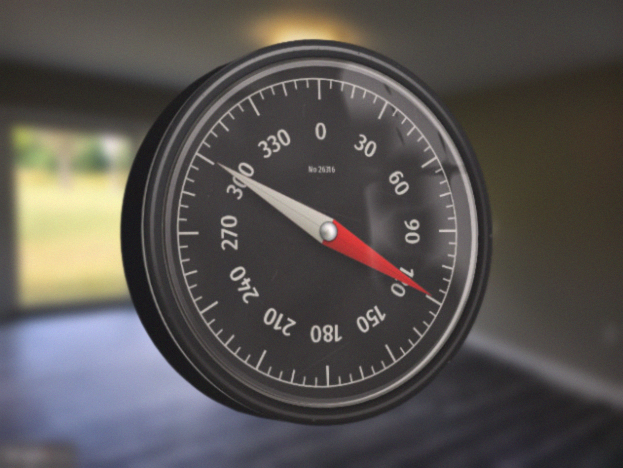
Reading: 120; °
